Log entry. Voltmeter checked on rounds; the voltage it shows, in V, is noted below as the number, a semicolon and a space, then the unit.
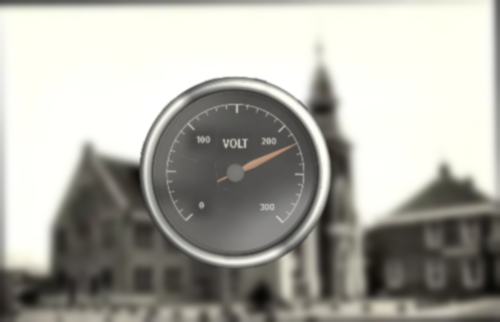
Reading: 220; V
